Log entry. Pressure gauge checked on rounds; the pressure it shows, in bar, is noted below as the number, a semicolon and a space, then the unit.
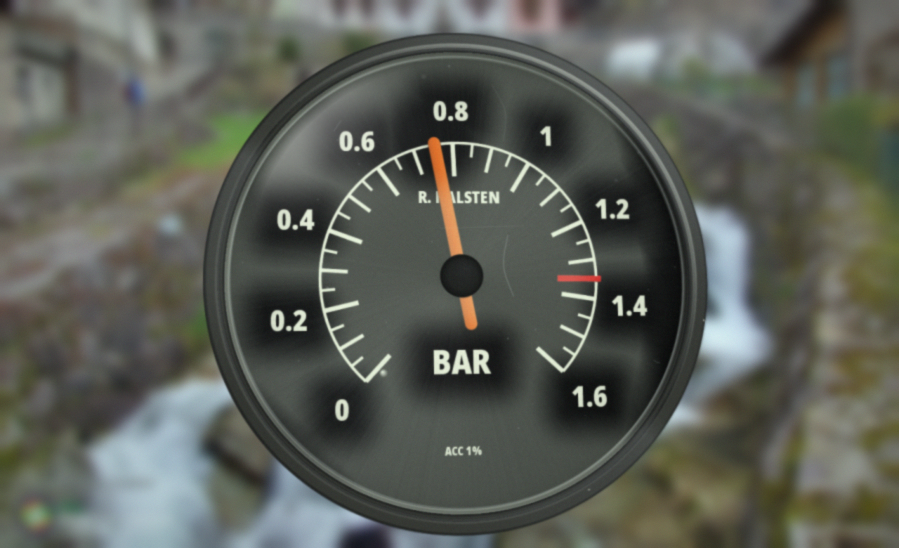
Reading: 0.75; bar
